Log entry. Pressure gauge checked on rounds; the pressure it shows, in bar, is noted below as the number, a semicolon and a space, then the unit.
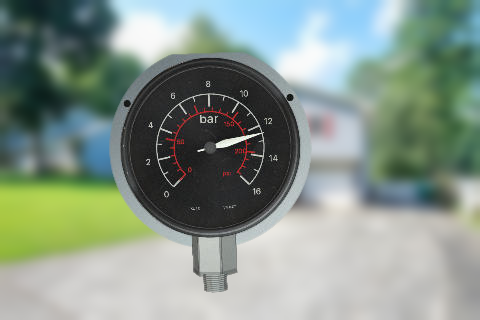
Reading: 12.5; bar
